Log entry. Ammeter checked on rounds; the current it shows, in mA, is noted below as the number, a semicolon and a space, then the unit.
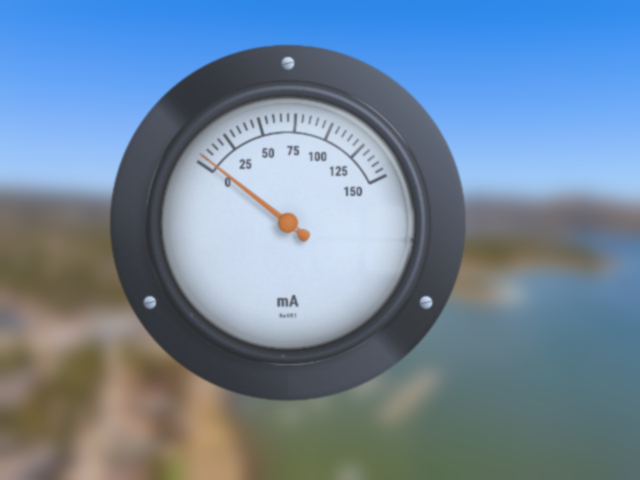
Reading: 5; mA
